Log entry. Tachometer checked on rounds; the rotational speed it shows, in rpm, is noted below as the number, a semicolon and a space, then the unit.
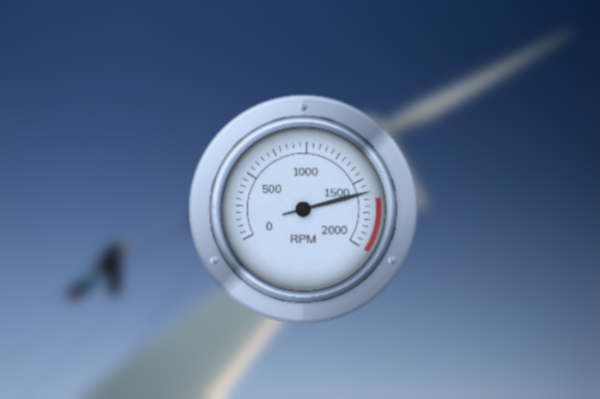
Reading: 1600; rpm
